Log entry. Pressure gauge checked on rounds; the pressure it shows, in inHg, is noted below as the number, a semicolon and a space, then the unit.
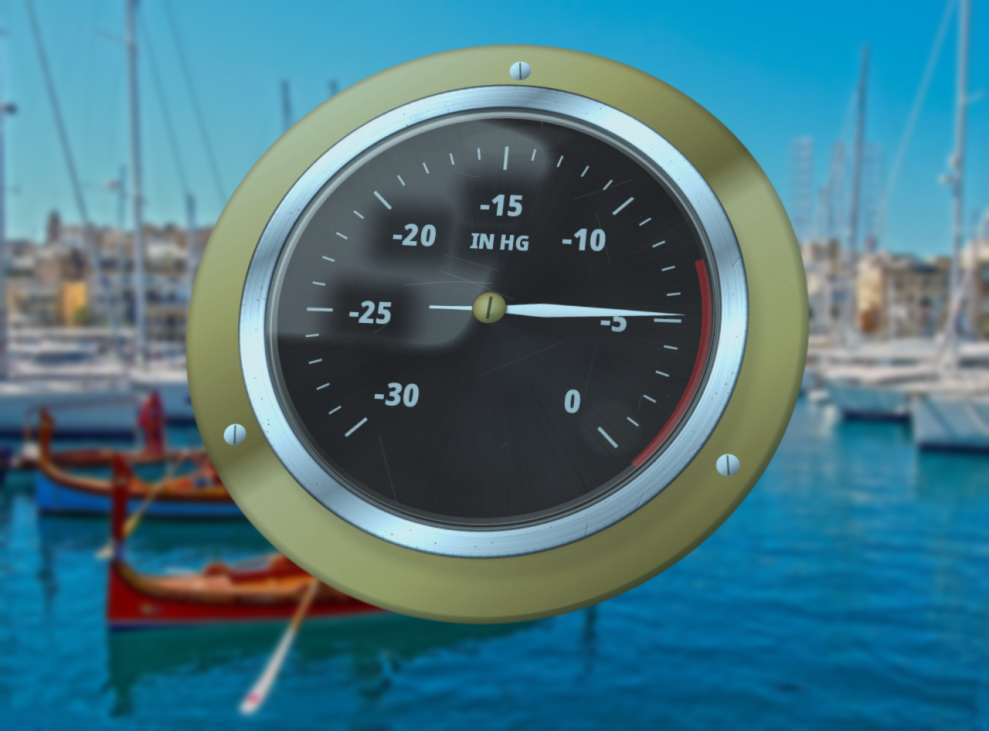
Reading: -5; inHg
